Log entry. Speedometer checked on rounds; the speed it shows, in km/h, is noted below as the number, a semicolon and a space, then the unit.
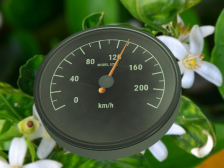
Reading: 130; km/h
